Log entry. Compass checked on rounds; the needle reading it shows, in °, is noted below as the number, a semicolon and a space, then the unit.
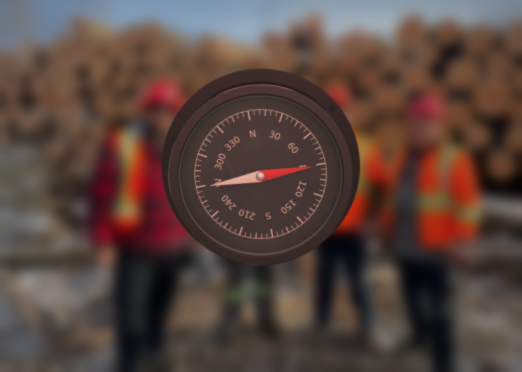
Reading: 90; °
